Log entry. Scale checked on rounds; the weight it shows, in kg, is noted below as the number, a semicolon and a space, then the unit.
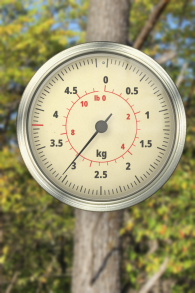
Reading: 3.05; kg
